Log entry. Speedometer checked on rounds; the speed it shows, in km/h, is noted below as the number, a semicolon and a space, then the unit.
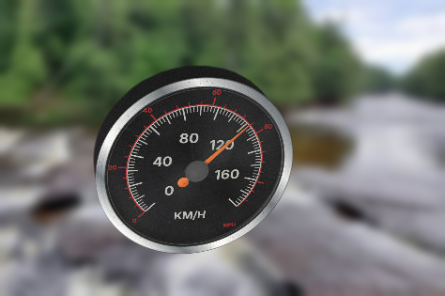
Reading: 120; km/h
